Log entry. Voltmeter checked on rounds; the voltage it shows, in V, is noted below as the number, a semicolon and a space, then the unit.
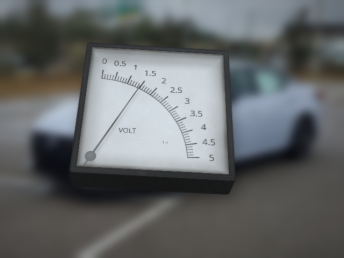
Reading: 1.5; V
